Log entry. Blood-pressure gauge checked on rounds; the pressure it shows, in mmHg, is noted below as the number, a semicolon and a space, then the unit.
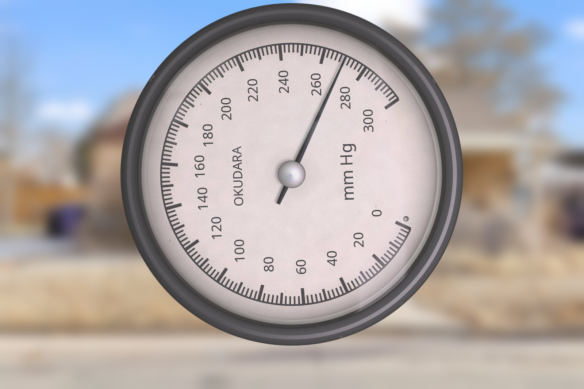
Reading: 270; mmHg
